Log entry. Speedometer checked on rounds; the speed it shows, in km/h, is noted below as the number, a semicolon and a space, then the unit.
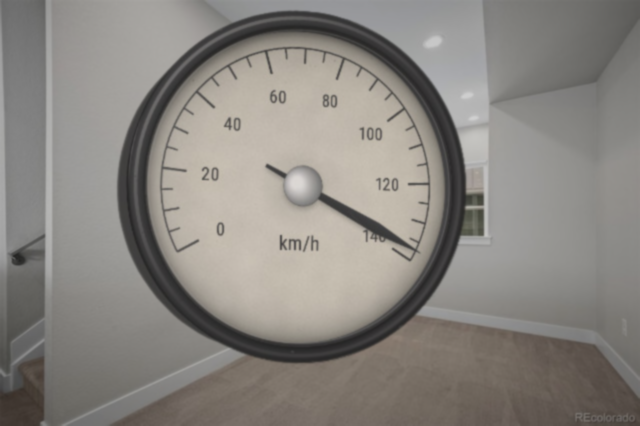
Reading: 137.5; km/h
